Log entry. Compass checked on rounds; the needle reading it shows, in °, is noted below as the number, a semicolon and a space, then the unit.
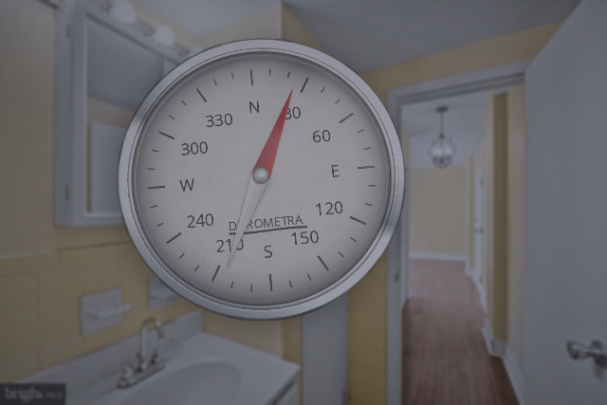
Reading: 25; °
